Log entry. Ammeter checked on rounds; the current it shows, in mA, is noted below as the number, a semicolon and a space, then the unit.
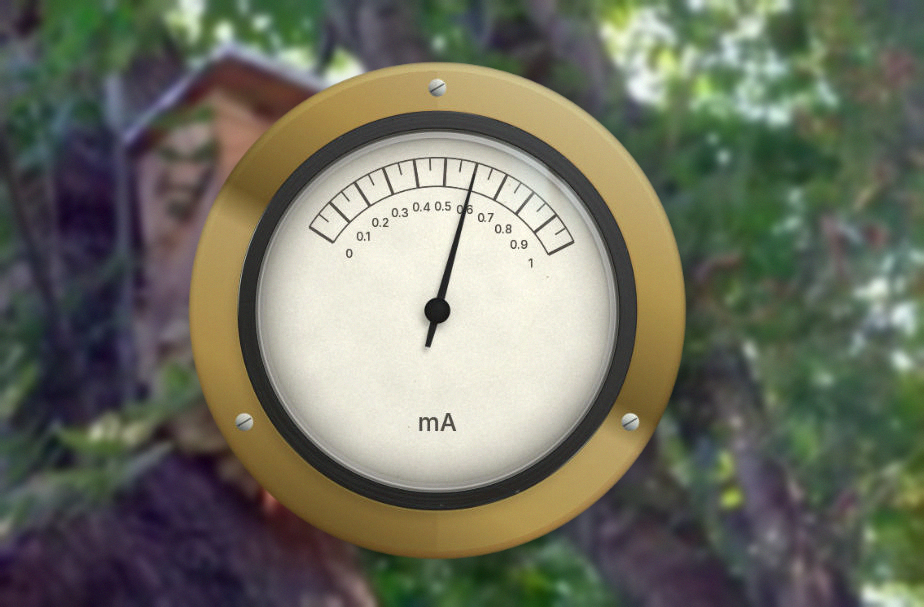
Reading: 0.6; mA
